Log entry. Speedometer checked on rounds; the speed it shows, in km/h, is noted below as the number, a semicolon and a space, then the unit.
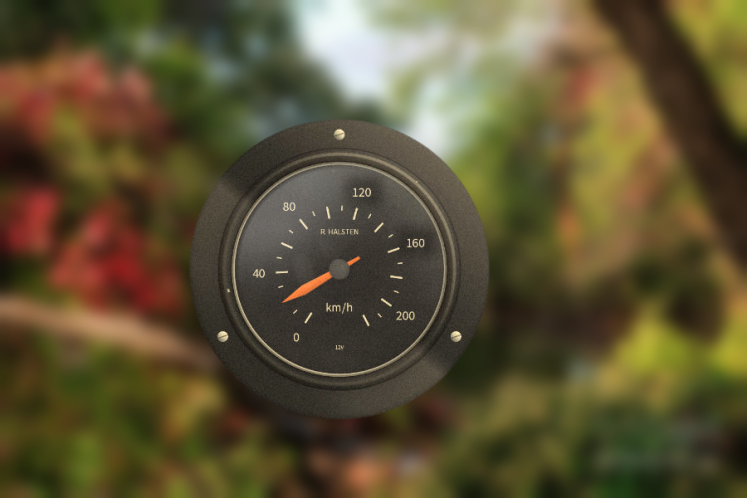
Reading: 20; km/h
